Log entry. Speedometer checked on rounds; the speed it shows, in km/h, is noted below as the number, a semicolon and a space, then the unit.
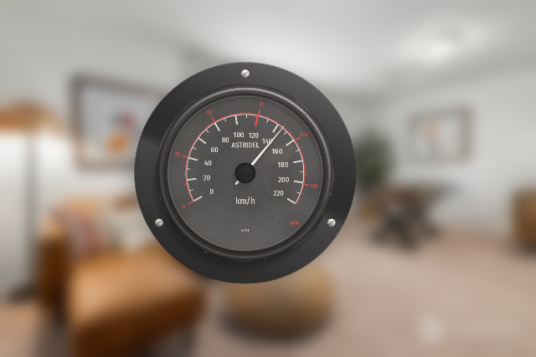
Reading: 145; km/h
